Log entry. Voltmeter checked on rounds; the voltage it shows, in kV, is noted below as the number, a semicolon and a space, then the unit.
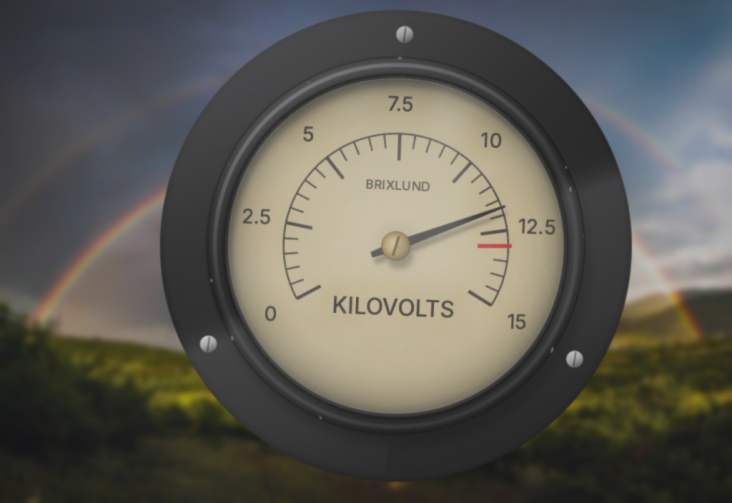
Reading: 11.75; kV
